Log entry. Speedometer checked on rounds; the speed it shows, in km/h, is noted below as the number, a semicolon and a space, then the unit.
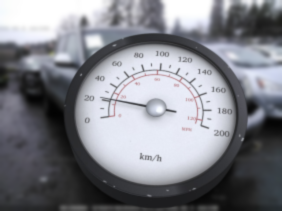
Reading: 20; km/h
